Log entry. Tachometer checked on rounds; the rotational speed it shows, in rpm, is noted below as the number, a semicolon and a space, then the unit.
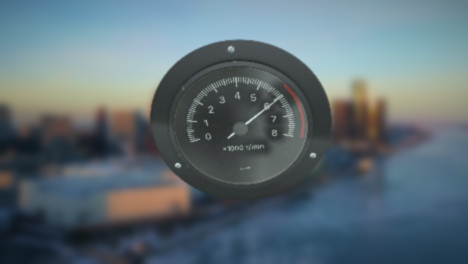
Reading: 6000; rpm
